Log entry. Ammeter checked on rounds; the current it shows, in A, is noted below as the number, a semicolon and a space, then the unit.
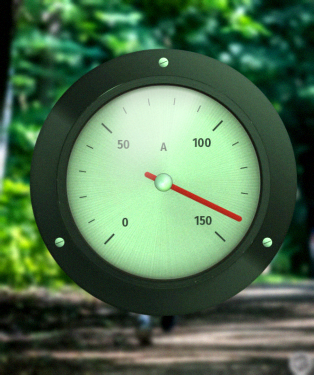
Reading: 140; A
